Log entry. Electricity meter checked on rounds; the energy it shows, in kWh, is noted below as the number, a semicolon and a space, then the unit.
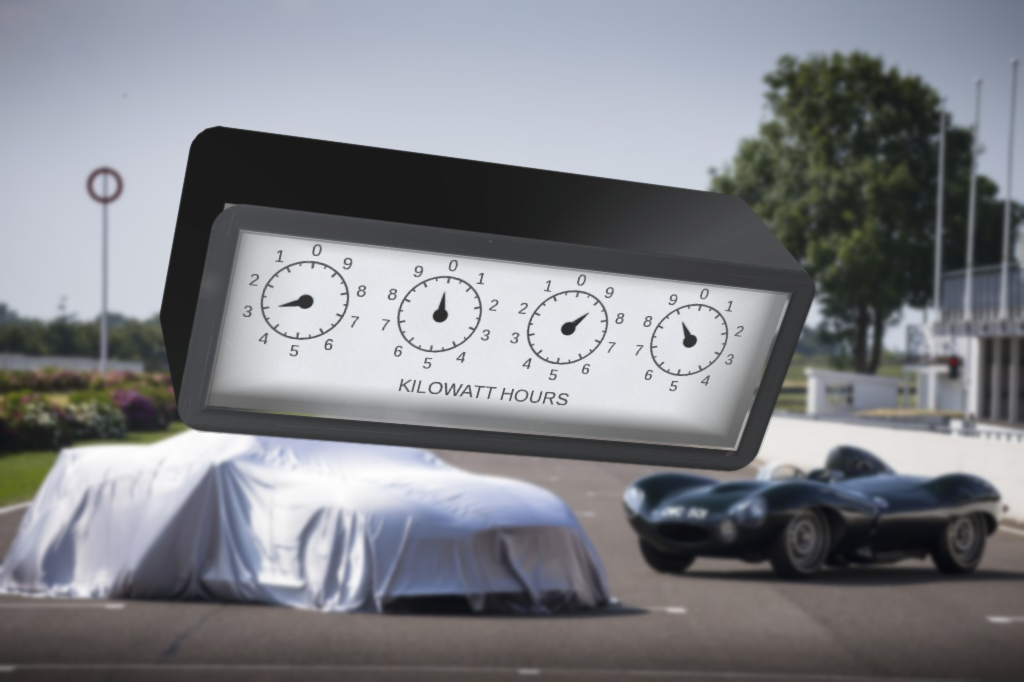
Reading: 2989; kWh
